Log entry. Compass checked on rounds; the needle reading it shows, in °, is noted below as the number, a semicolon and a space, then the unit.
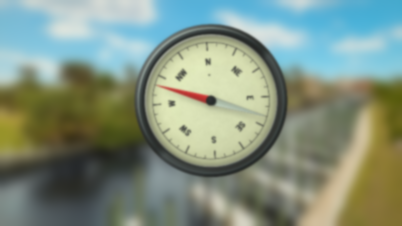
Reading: 290; °
